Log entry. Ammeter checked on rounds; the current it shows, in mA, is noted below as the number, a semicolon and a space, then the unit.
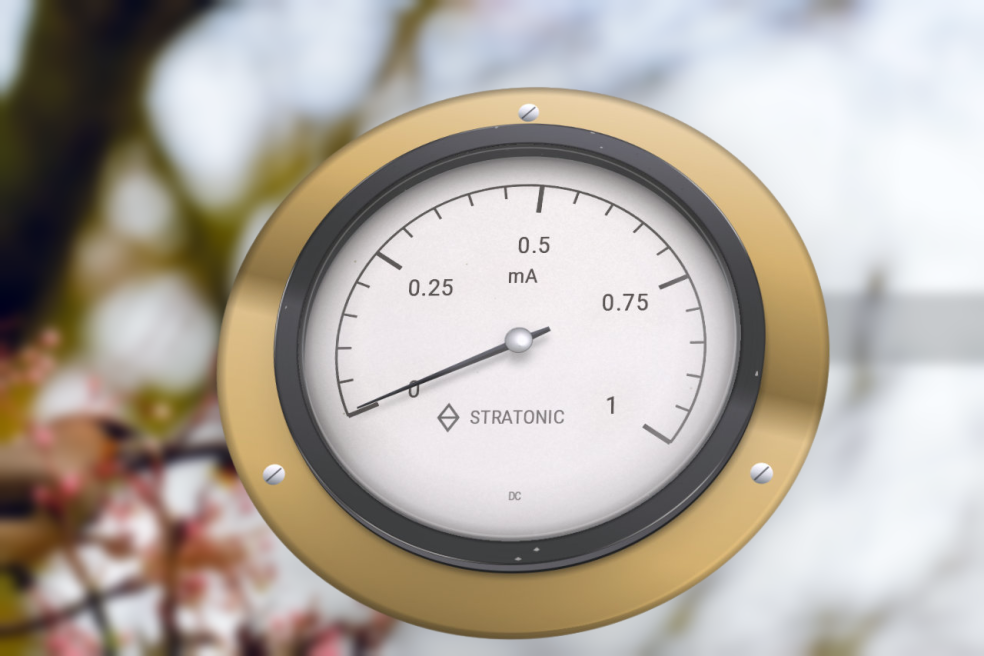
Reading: 0; mA
